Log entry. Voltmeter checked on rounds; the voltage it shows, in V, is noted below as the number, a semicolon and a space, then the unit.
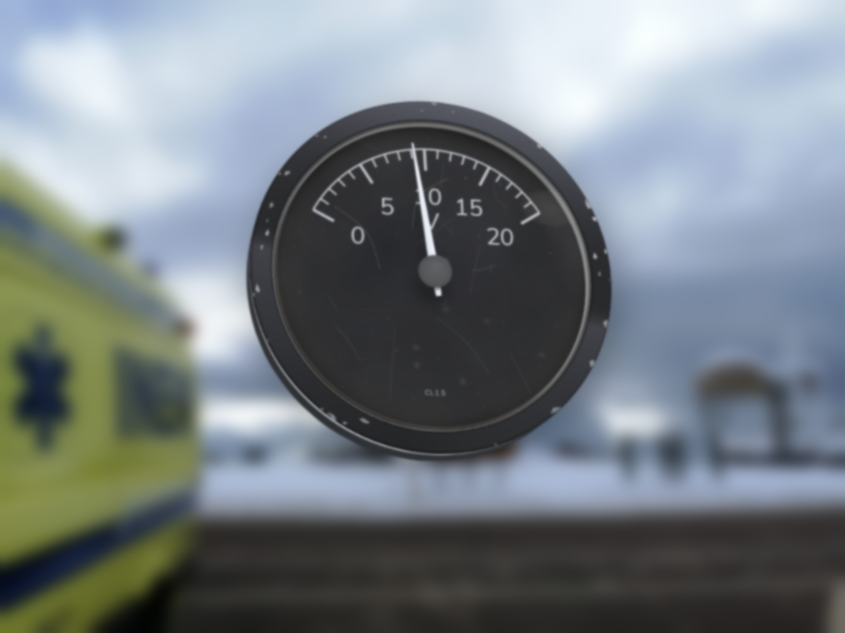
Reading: 9; V
